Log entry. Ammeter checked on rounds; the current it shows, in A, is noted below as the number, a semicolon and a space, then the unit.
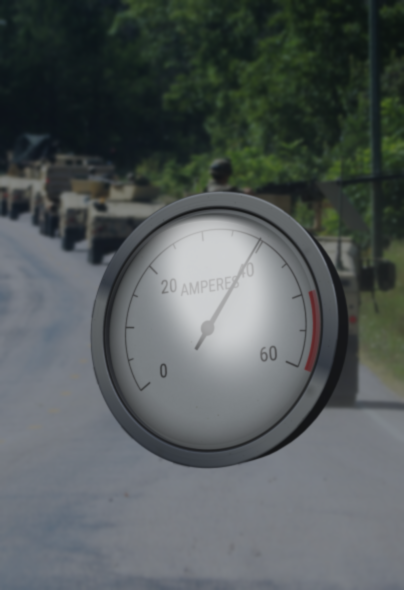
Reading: 40; A
